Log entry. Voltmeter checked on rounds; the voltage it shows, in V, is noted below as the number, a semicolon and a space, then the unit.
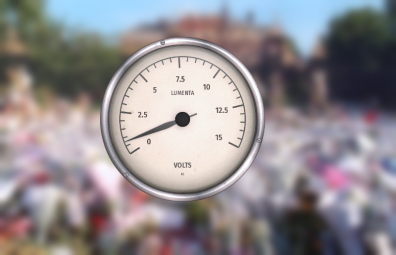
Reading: 0.75; V
